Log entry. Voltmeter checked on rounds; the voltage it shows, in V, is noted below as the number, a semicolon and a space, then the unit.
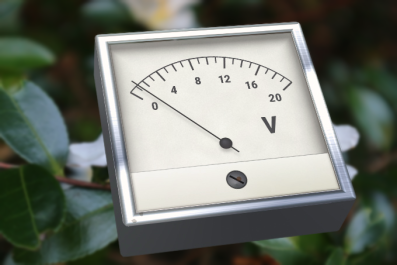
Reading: 1; V
